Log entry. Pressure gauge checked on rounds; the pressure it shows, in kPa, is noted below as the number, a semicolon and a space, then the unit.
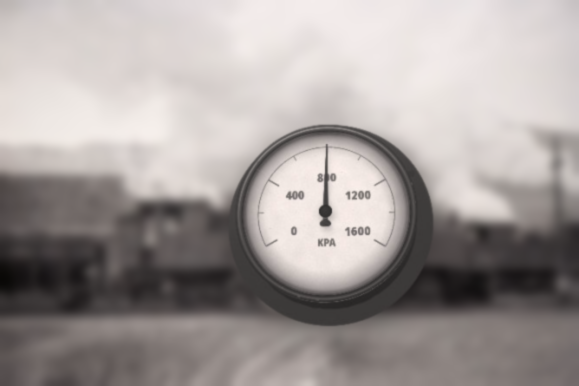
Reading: 800; kPa
